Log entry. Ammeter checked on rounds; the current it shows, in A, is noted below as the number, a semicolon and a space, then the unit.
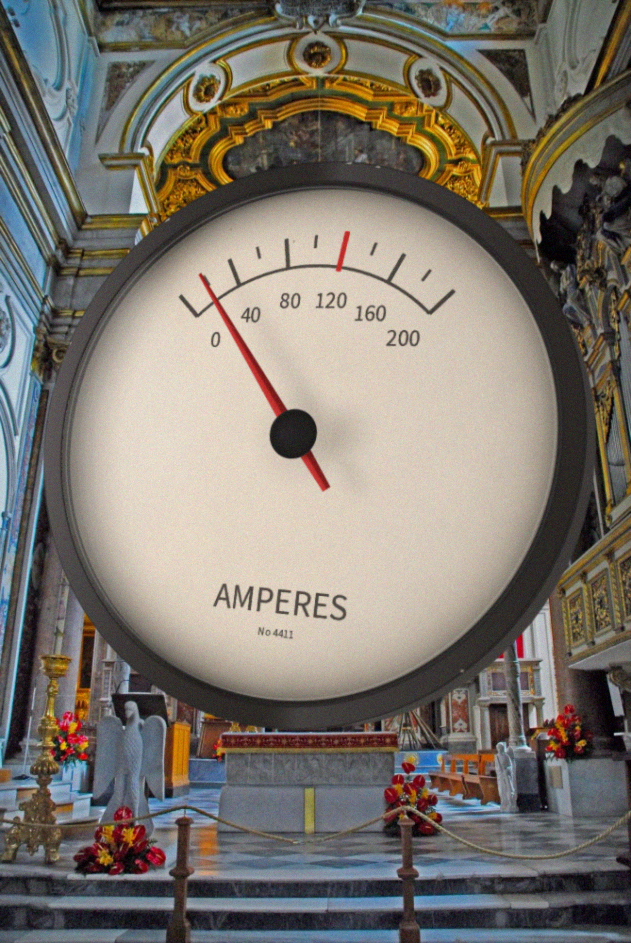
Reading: 20; A
